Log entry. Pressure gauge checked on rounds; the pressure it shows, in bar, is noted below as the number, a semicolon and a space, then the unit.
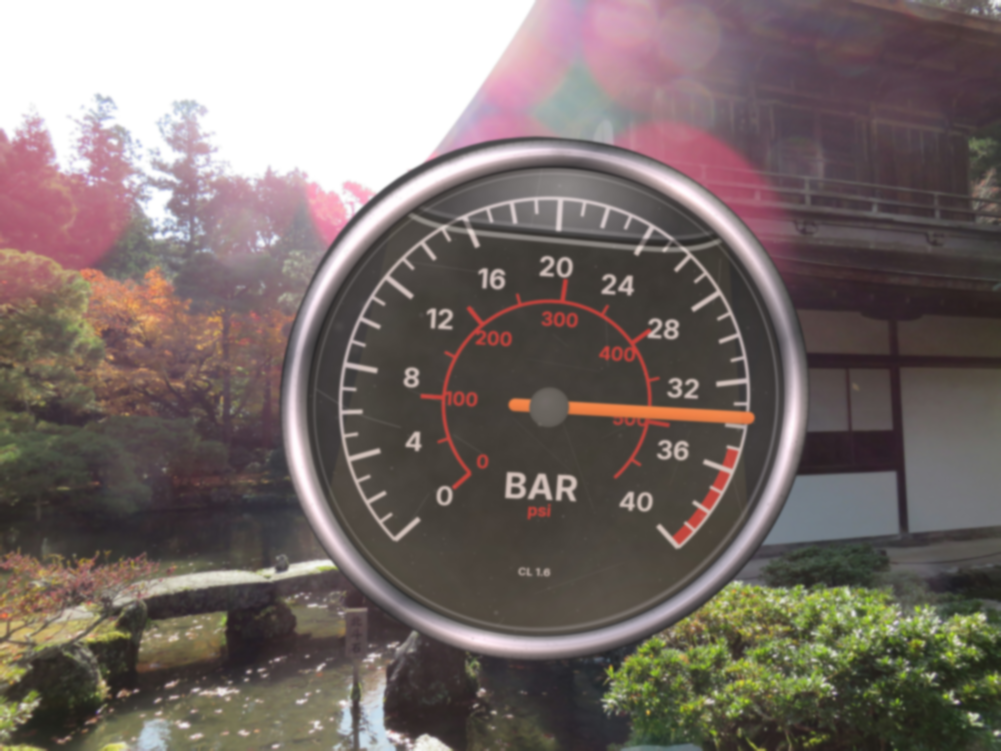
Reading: 33.5; bar
